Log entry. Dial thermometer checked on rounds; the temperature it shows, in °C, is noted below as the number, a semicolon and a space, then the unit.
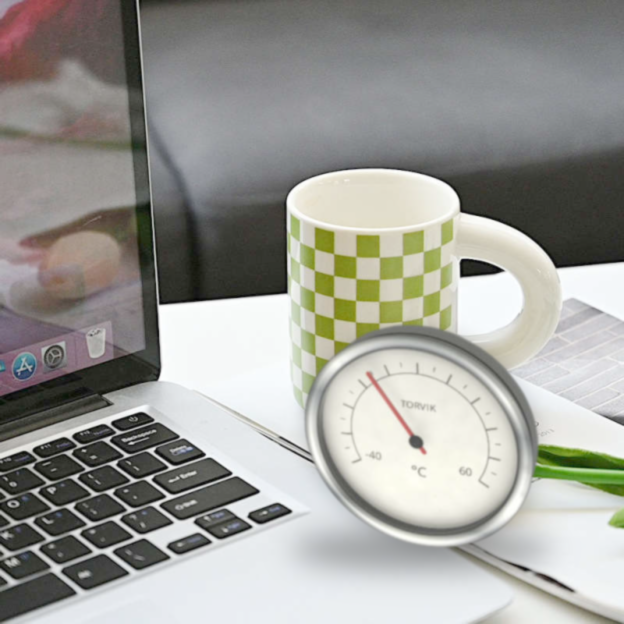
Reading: -5; °C
